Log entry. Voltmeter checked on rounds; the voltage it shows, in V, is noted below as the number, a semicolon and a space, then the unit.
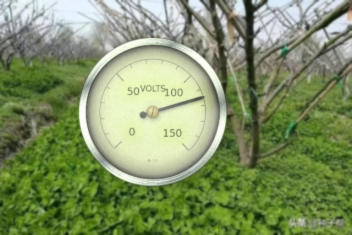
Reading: 115; V
